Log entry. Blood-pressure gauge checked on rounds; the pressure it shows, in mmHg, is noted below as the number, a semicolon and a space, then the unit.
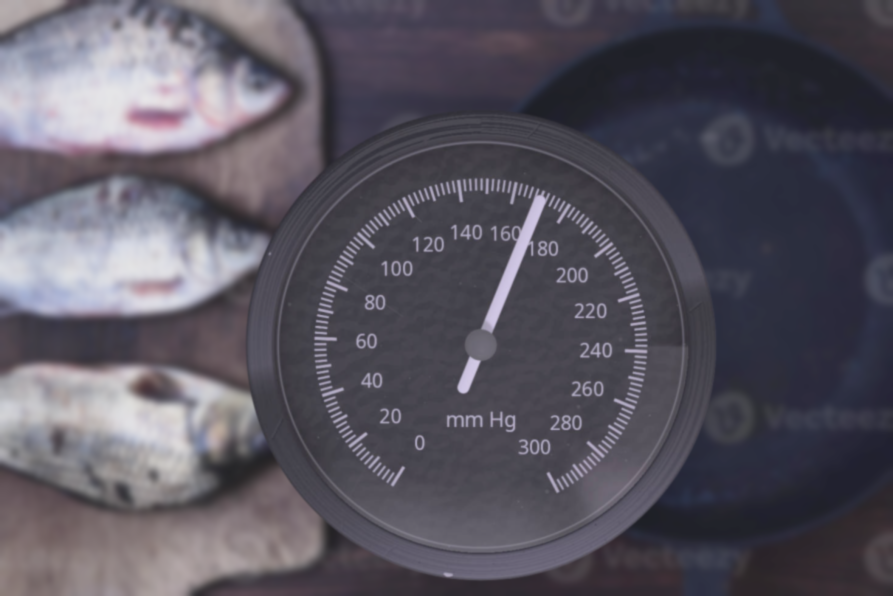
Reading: 170; mmHg
